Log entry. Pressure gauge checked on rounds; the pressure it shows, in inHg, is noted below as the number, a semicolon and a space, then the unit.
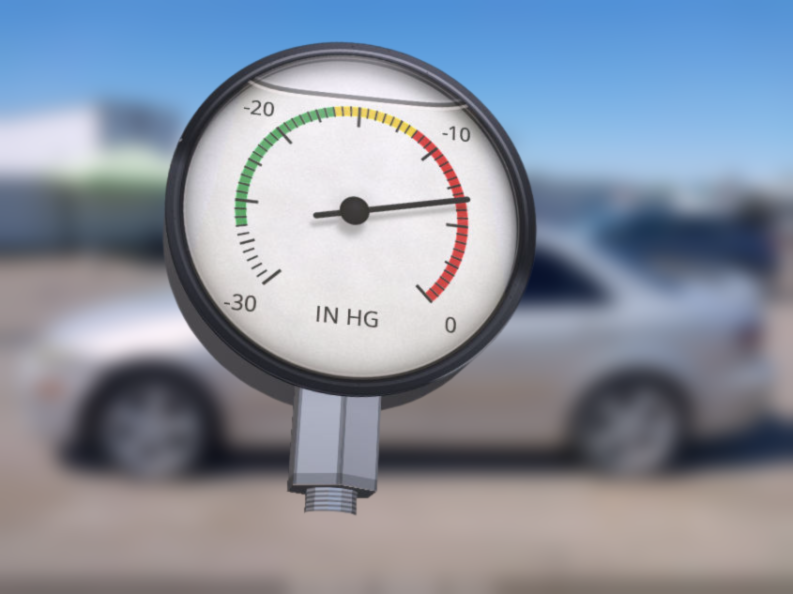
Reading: -6.5; inHg
